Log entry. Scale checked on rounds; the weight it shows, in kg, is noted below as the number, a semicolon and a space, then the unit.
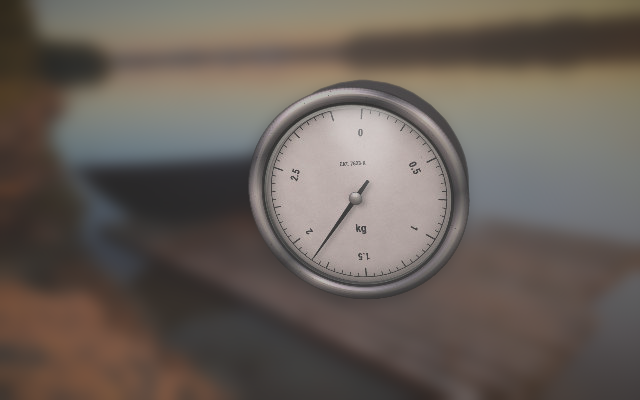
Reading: 1.85; kg
